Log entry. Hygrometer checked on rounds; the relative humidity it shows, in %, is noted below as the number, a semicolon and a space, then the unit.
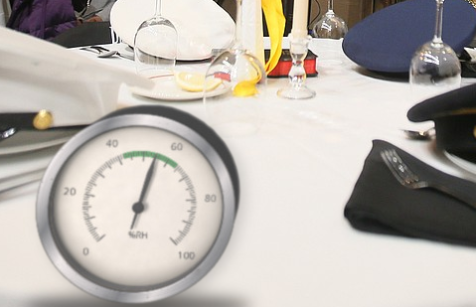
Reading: 55; %
